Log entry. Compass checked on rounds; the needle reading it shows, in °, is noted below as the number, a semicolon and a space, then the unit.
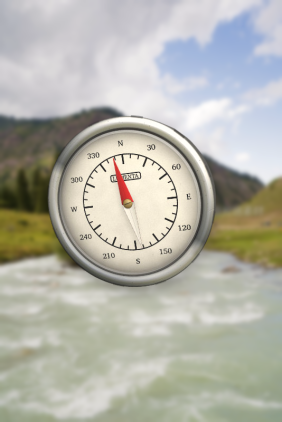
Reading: 350; °
